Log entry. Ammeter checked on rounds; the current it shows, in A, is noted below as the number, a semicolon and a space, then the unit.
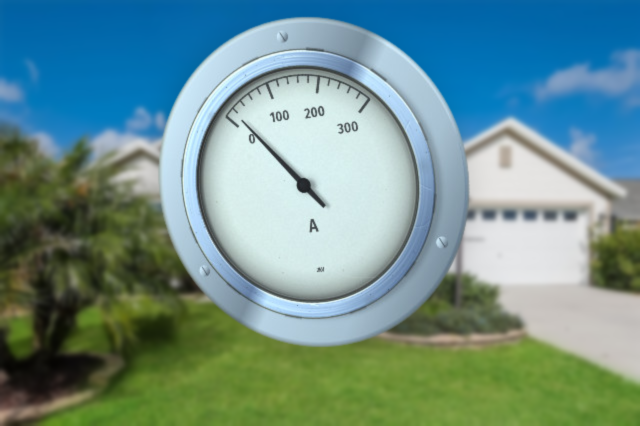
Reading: 20; A
